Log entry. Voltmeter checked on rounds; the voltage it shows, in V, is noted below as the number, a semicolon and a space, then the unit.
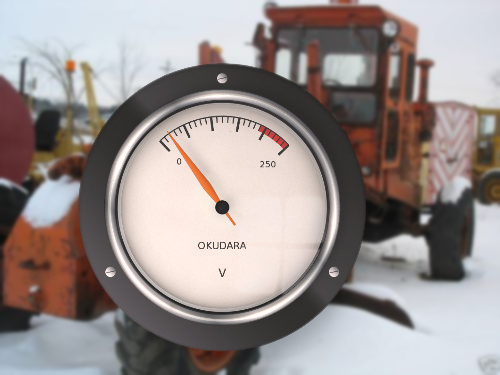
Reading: 20; V
